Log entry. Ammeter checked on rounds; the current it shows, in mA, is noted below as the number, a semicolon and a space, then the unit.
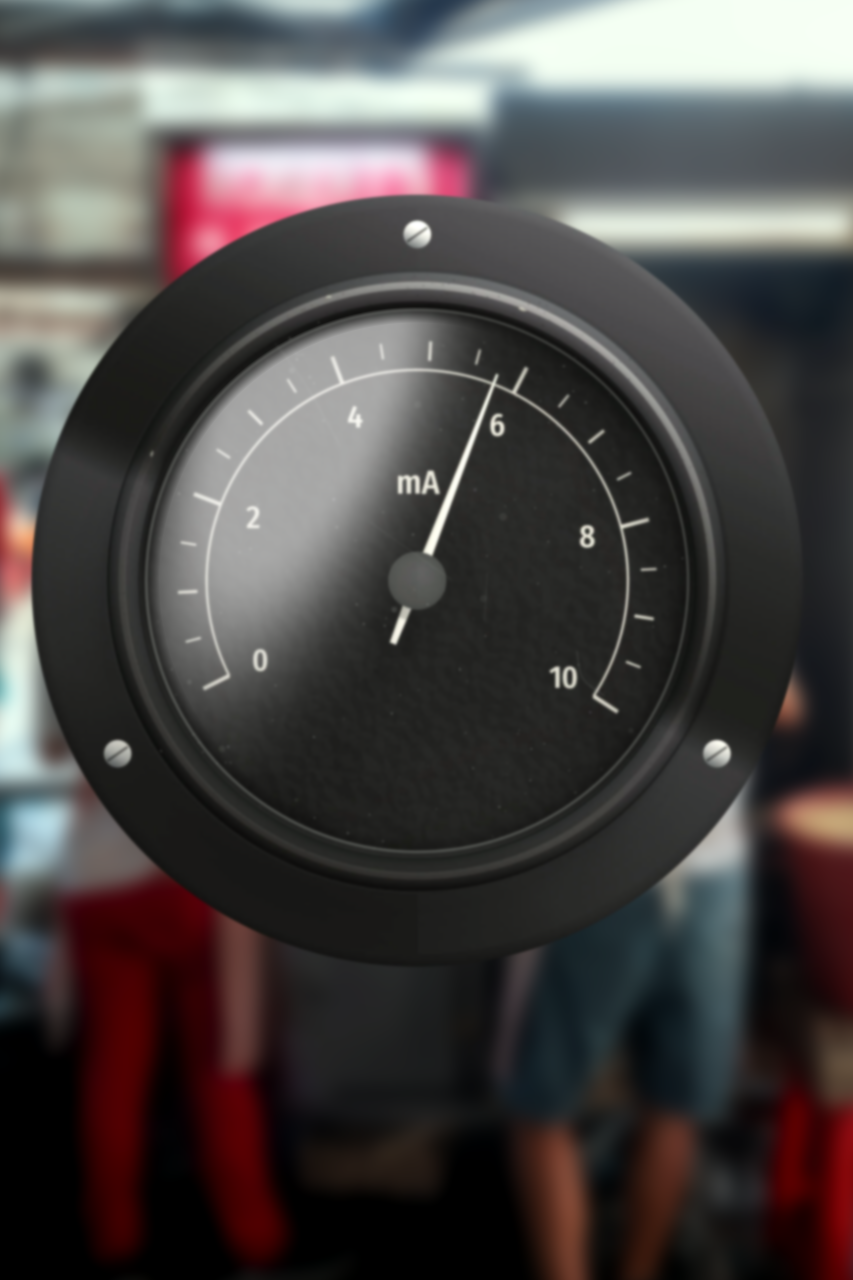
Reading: 5.75; mA
